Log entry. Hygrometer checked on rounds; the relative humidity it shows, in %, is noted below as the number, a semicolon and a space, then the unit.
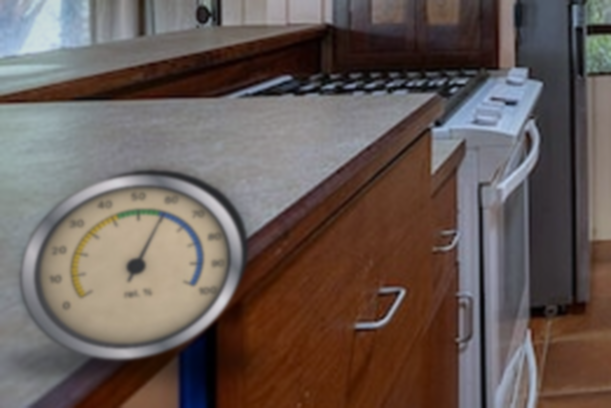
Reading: 60; %
